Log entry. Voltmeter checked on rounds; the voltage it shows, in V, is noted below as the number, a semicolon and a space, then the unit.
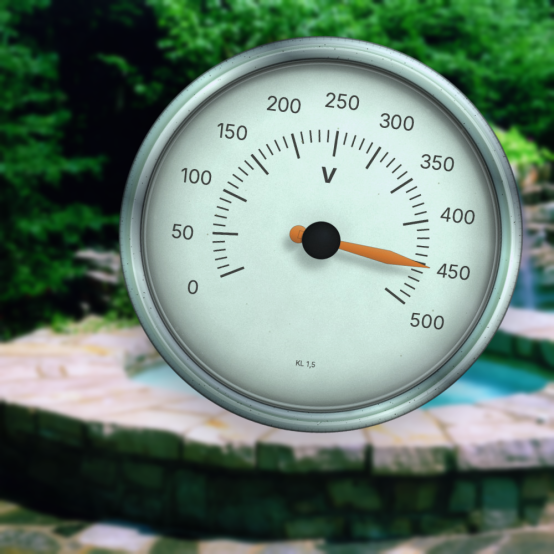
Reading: 450; V
